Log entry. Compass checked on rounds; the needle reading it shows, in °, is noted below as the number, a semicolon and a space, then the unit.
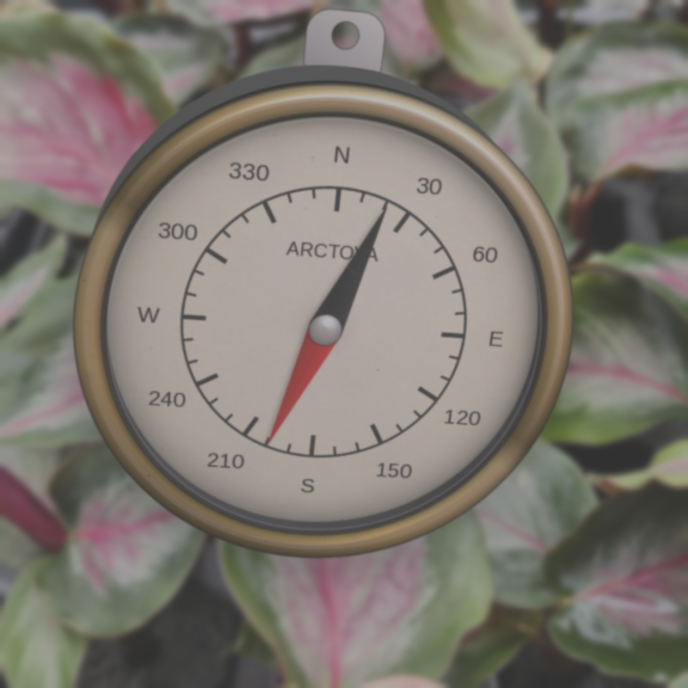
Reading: 200; °
